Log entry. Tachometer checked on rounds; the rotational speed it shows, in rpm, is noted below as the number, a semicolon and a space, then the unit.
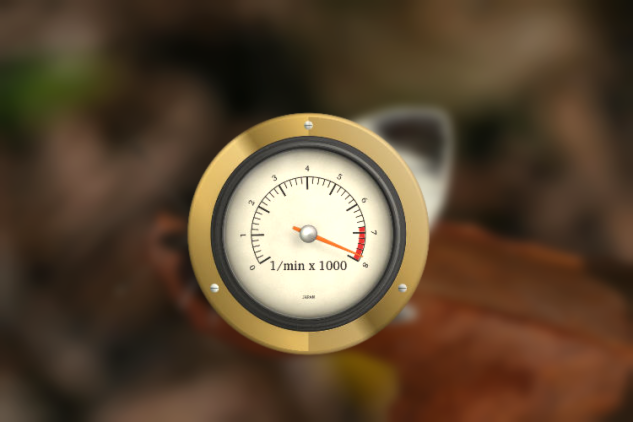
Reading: 7800; rpm
